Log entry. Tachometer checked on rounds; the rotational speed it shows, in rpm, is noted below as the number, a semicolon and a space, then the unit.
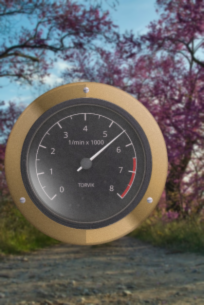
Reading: 5500; rpm
